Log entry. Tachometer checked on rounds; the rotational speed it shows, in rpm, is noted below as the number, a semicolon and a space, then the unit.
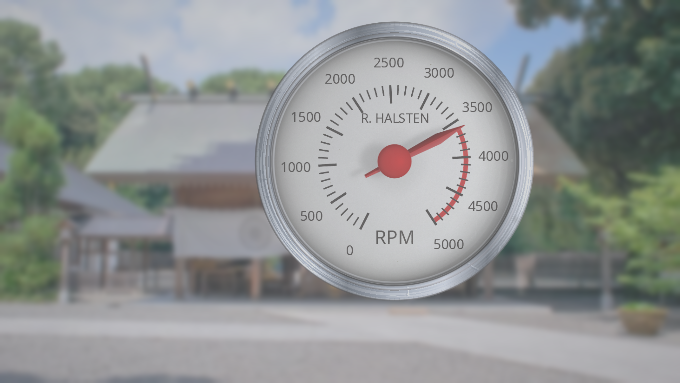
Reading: 3600; rpm
